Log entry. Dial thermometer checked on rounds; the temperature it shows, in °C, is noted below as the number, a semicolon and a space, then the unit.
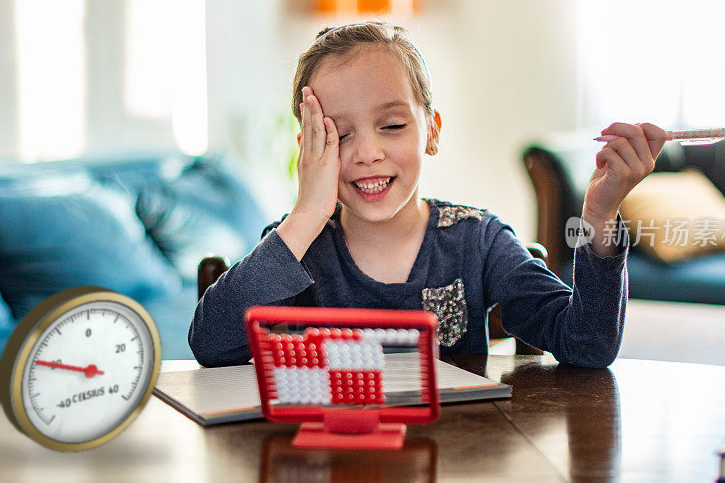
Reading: -20; °C
